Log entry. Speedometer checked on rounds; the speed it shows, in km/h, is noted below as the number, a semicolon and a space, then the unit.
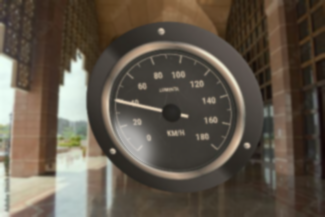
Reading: 40; km/h
